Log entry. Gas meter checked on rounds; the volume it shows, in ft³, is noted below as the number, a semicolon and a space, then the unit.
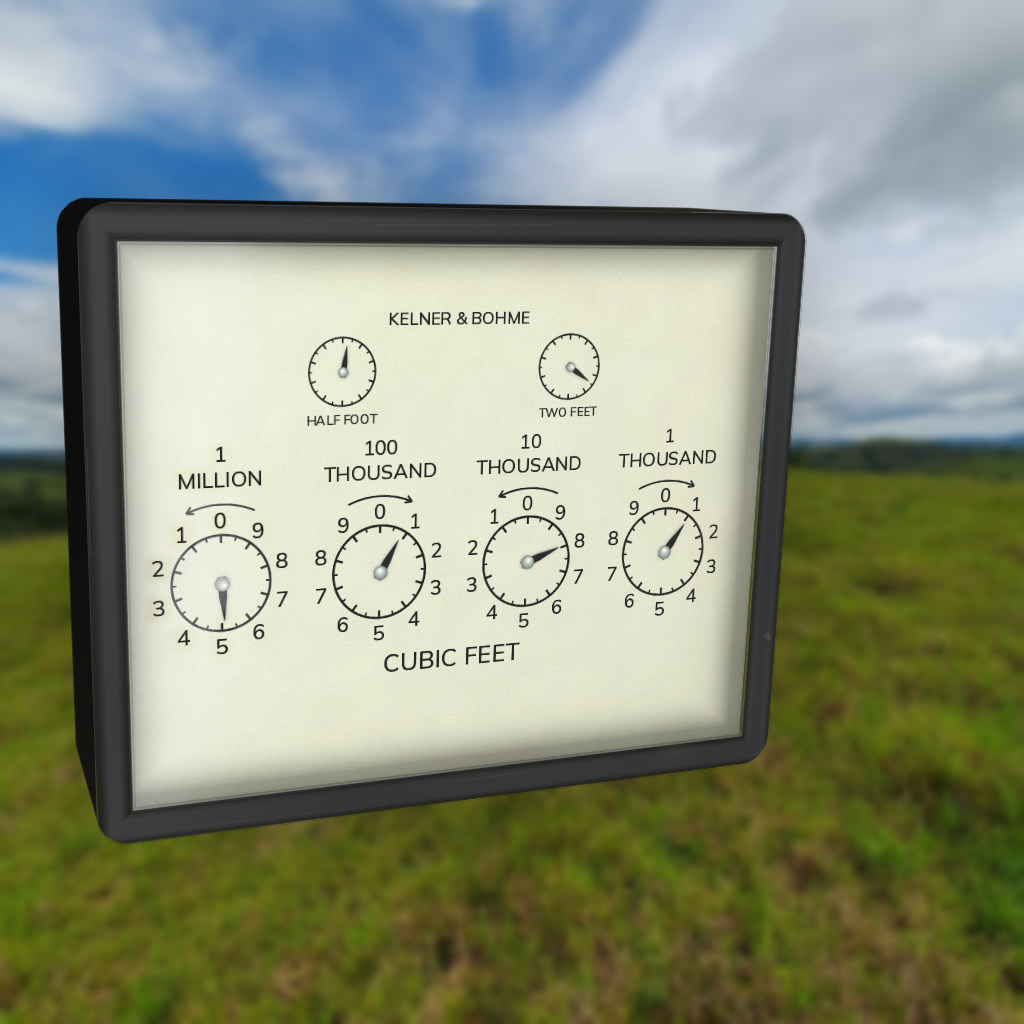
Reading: 508100; ft³
